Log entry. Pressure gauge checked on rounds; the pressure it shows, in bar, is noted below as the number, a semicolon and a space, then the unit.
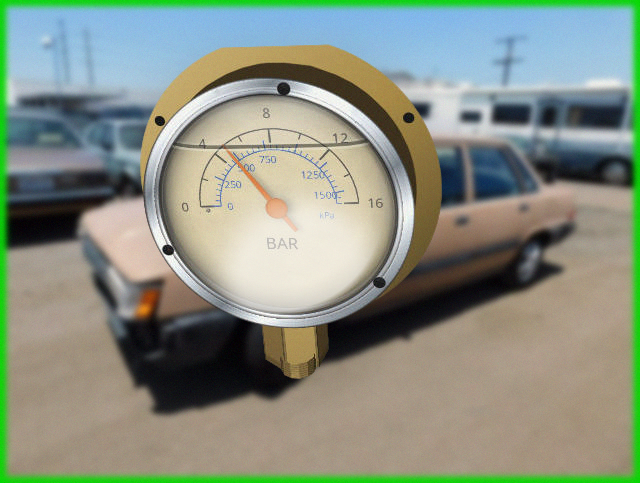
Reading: 5; bar
